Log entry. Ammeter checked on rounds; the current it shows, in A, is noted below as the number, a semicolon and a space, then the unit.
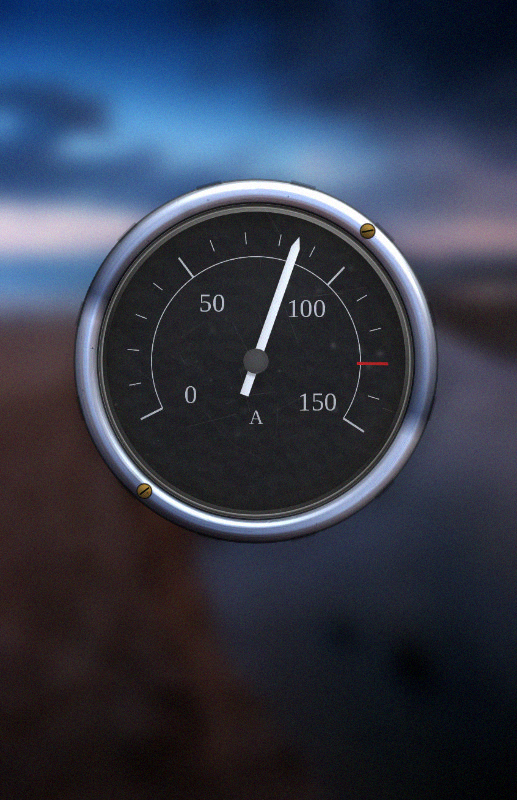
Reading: 85; A
